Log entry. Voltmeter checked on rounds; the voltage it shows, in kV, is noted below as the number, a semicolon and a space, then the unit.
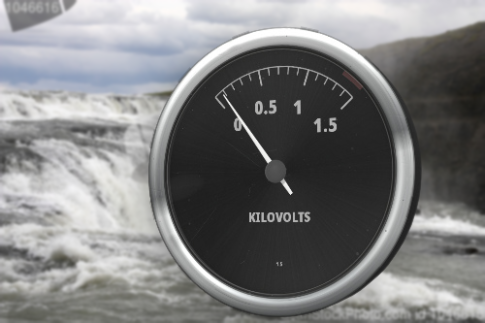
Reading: 0.1; kV
